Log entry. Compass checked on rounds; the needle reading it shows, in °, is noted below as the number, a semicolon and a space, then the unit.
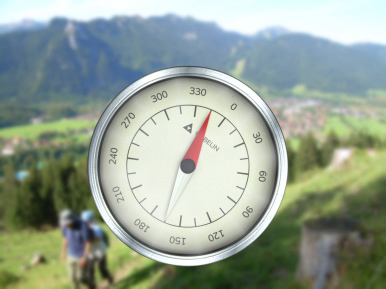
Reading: 345; °
